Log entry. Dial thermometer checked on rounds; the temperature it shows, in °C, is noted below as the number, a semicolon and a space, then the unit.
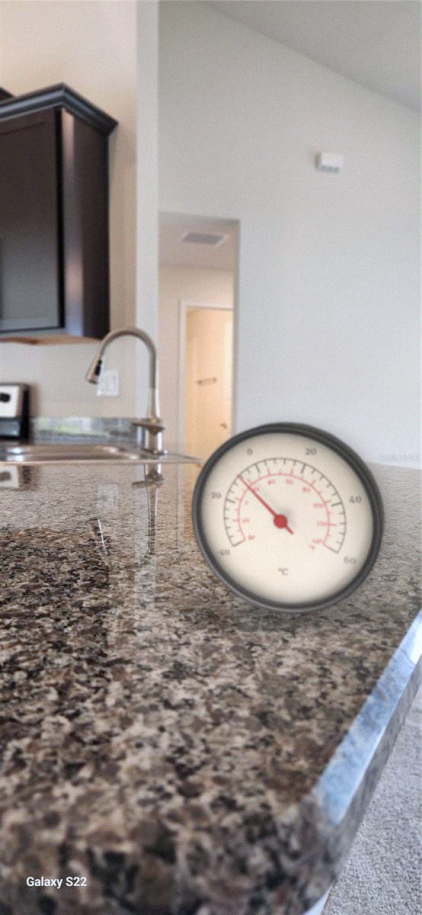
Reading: -8; °C
